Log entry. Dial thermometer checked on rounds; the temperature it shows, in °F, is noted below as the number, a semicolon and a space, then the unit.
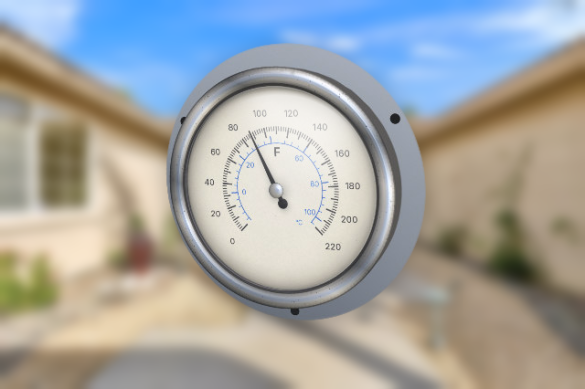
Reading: 90; °F
